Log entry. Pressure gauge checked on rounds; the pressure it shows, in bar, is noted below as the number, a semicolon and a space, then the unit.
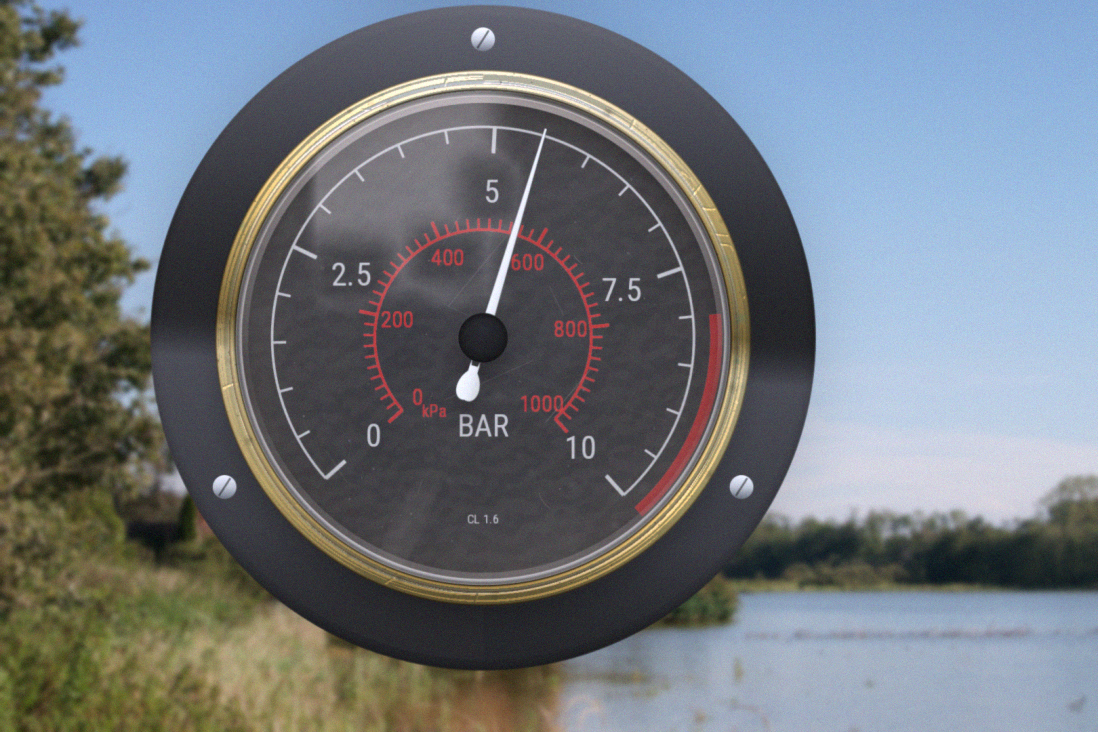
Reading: 5.5; bar
